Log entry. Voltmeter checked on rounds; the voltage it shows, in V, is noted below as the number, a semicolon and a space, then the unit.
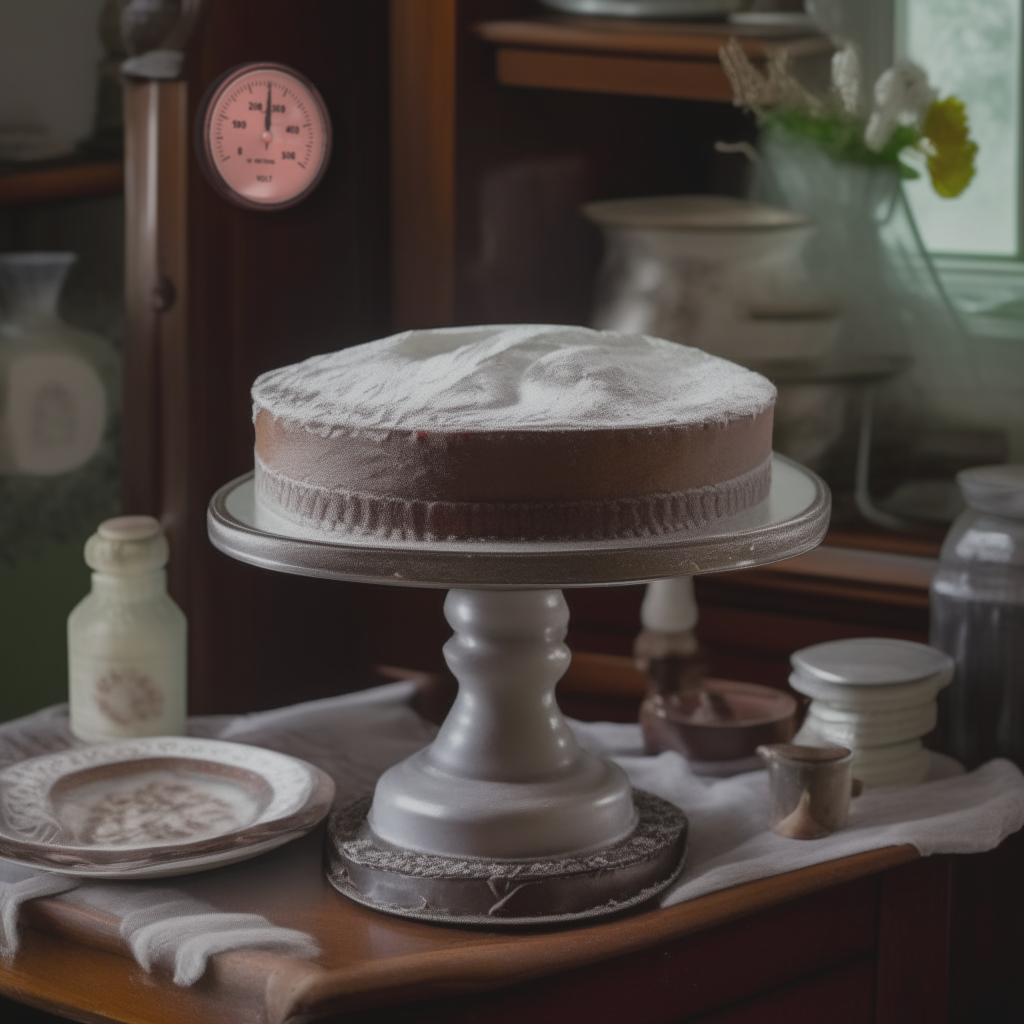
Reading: 250; V
